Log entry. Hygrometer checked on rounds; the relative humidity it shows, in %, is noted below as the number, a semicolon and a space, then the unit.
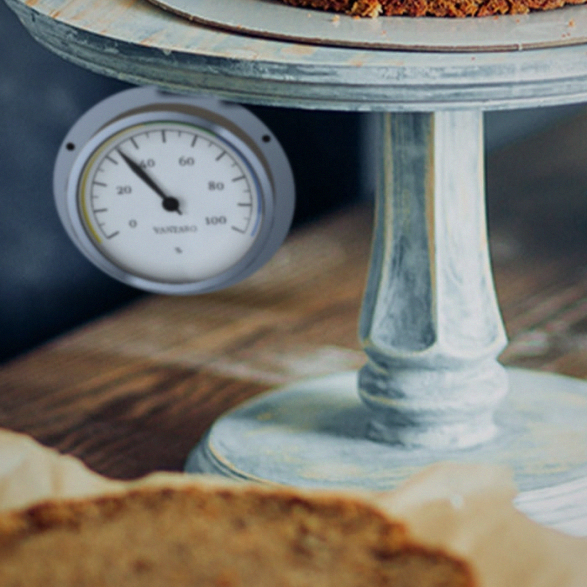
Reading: 35; %
